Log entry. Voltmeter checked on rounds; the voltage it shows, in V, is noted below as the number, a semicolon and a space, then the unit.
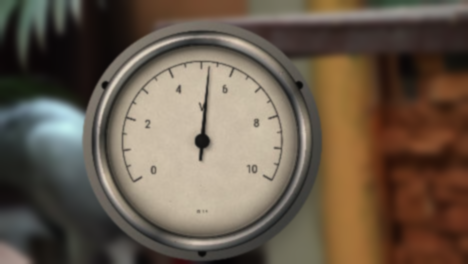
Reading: 5.25; V
